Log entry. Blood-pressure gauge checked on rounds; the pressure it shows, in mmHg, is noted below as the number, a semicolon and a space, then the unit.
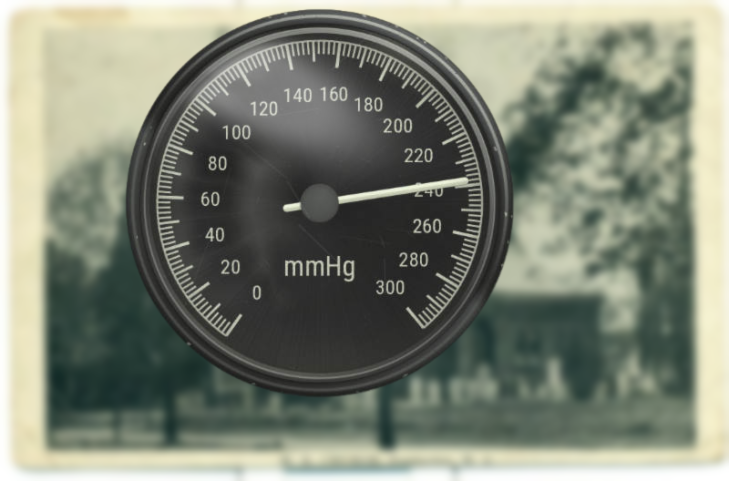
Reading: 238; mmHg
